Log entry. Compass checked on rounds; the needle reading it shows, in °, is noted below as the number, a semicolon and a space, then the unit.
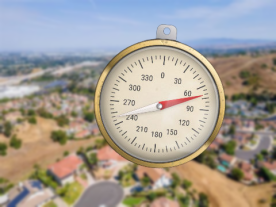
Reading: 70; °
